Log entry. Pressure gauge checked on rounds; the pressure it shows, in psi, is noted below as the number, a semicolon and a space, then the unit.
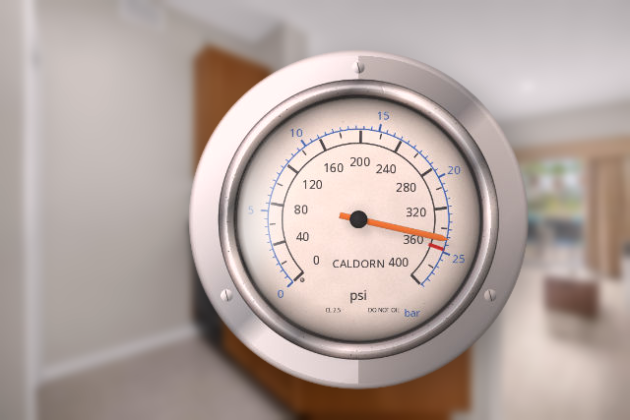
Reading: 350; psi
